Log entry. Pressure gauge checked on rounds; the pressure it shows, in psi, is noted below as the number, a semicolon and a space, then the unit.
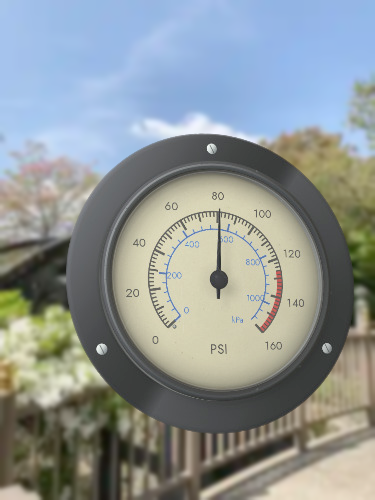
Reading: 80; psi
